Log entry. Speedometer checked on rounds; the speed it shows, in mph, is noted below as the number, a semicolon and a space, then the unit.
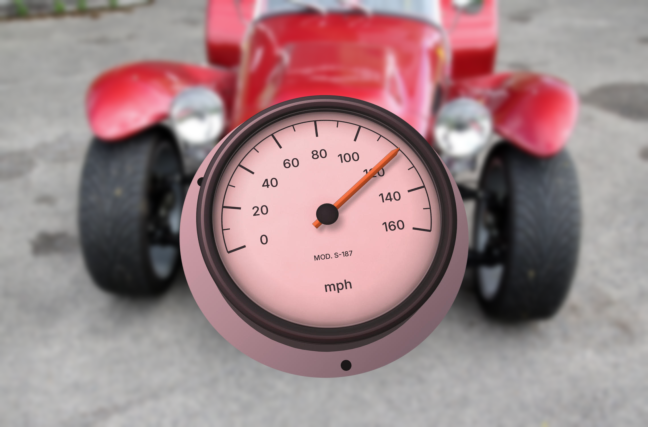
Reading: 120; mph
